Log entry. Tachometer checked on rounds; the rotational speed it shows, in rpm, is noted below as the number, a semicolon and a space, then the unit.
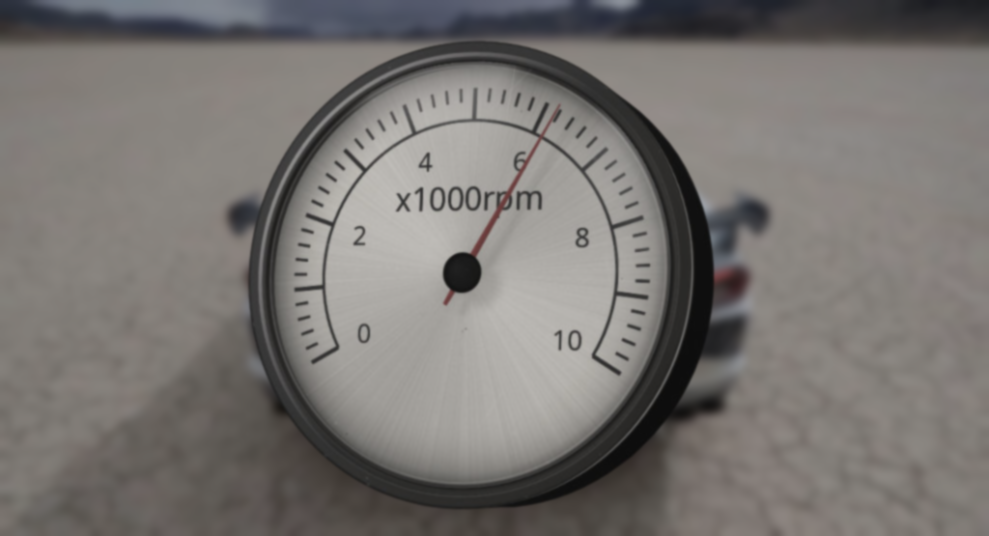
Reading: 6200; rpm
